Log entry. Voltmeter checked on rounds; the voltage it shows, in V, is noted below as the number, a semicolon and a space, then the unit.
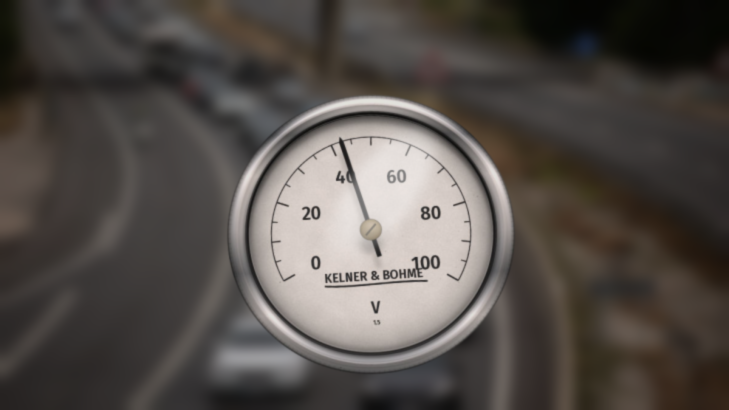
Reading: 42.5; V
